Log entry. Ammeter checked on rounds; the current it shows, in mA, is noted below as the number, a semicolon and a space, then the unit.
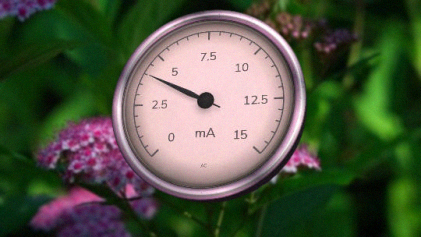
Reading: 4; mA
